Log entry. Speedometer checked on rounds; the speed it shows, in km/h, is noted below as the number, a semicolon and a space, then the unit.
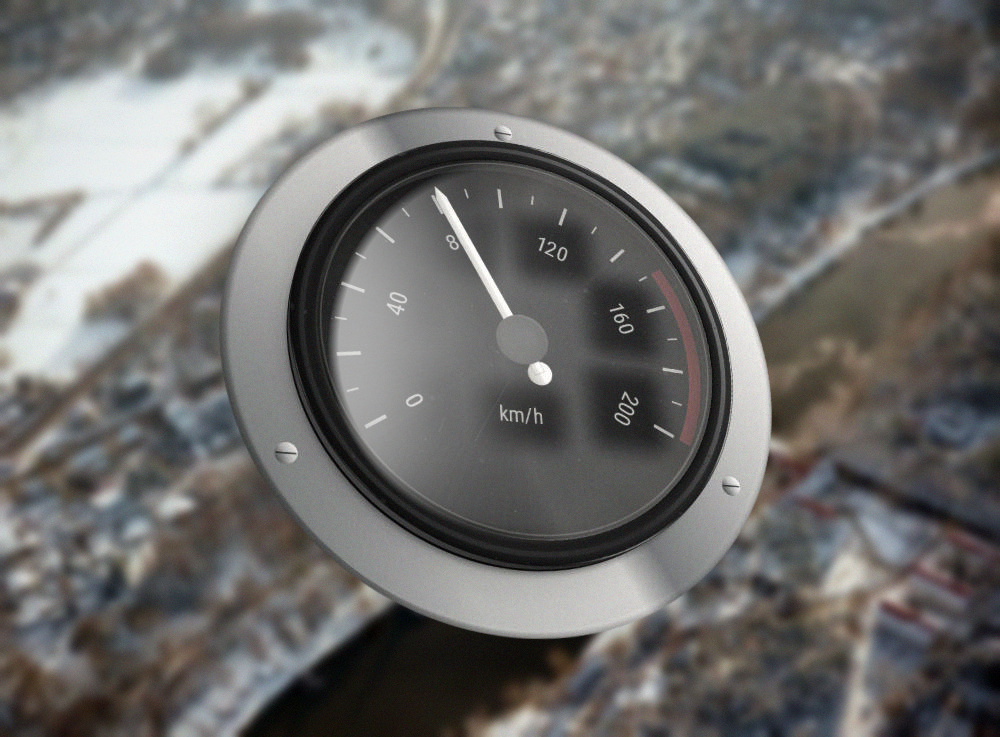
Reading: 80; km/h
